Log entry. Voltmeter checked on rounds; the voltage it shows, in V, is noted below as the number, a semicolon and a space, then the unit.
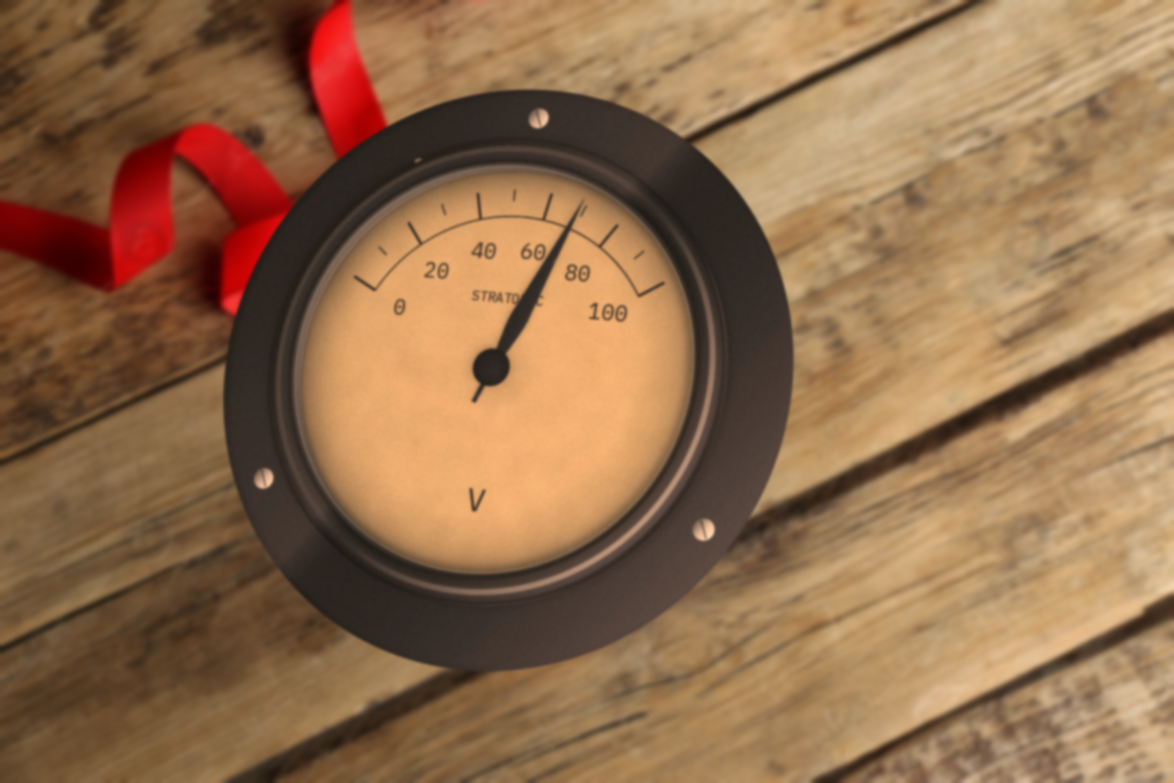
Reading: 70; V
